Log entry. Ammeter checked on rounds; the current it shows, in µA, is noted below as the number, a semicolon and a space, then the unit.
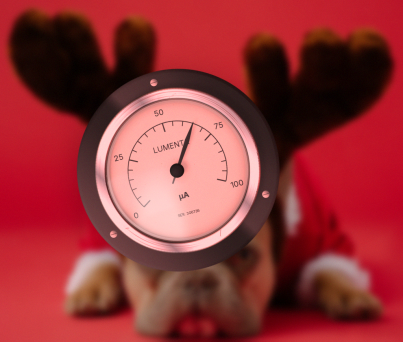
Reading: 65; µA
